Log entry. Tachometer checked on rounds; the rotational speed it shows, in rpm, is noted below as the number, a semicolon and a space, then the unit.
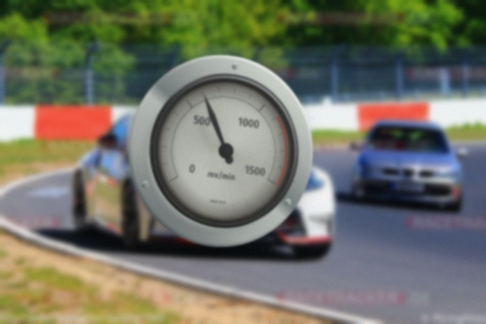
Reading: 600; rpm
